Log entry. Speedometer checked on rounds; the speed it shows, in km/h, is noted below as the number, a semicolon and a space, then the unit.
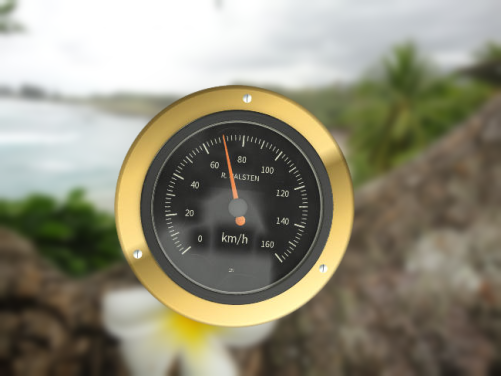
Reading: 70; km/h
